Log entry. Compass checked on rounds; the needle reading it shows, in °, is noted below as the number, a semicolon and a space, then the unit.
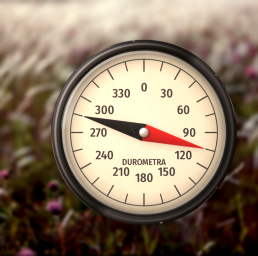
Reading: 105; °
